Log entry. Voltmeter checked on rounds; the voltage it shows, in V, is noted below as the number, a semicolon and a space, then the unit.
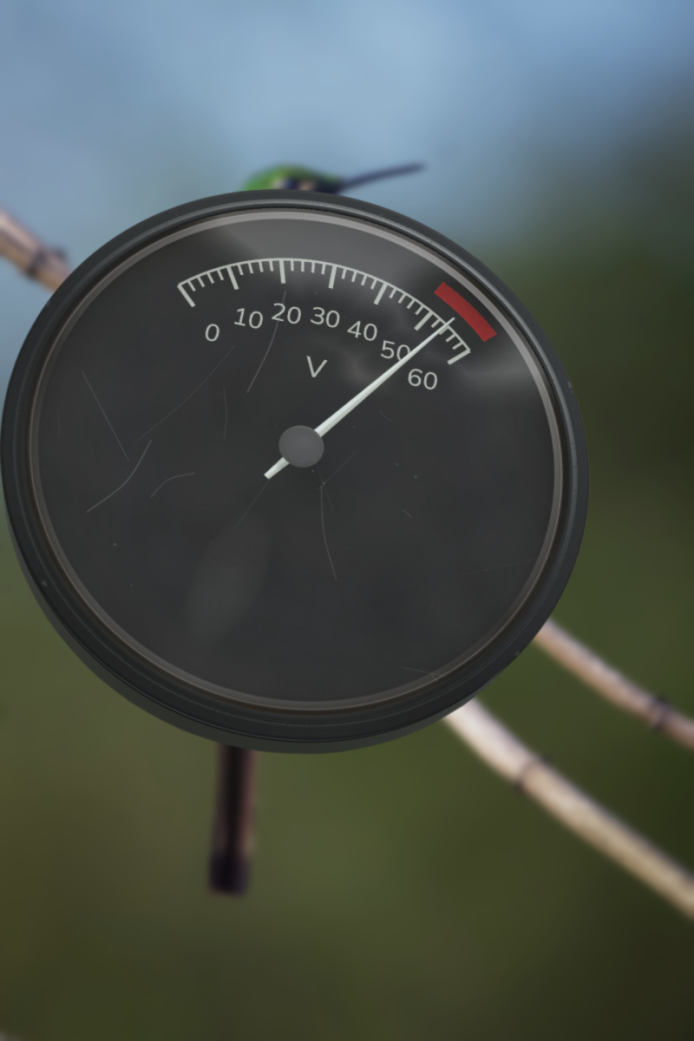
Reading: 54; V
